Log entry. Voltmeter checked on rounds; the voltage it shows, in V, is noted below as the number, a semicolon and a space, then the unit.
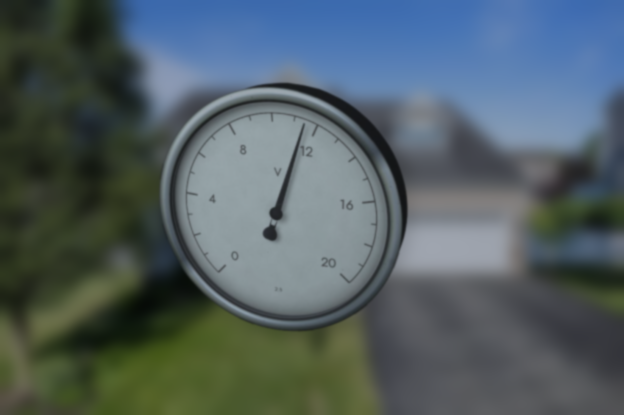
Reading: 11.5; V
